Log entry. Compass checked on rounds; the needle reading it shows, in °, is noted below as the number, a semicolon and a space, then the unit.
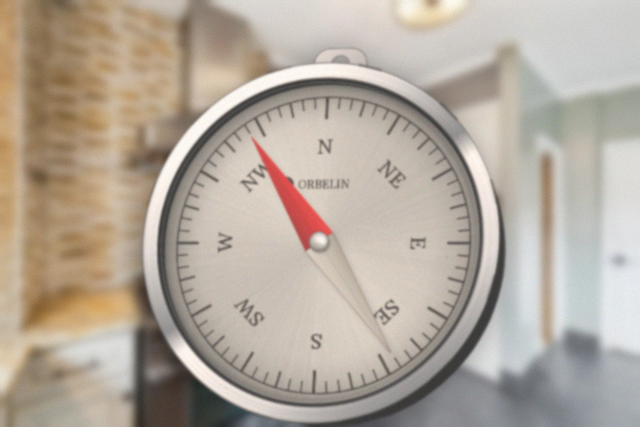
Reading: 325; °
